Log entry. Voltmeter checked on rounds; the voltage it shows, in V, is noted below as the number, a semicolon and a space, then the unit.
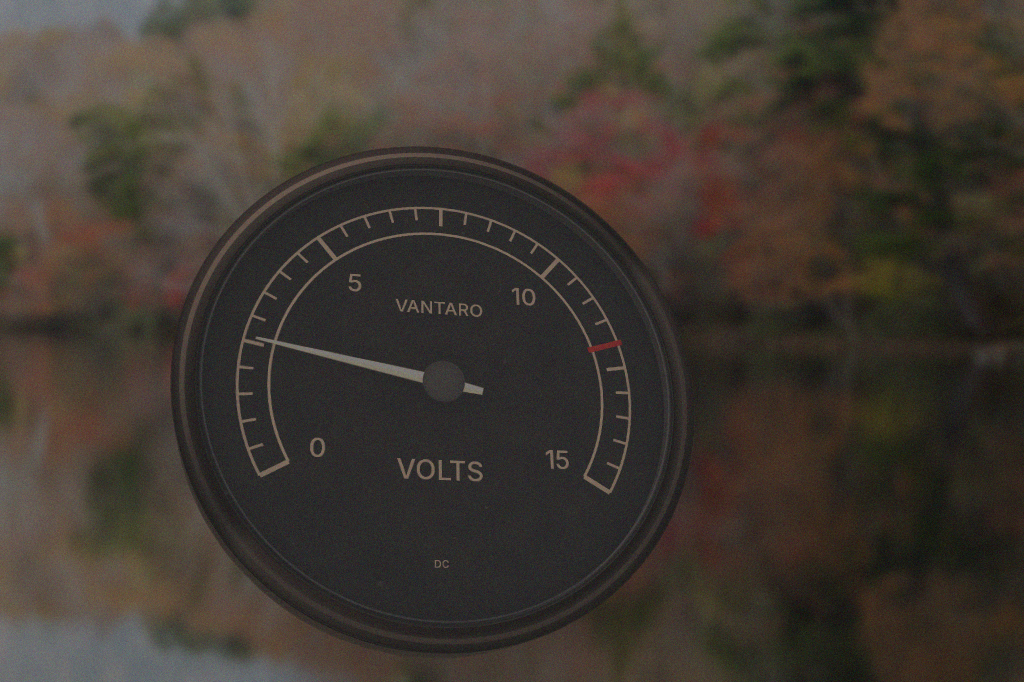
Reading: 2.5; V
